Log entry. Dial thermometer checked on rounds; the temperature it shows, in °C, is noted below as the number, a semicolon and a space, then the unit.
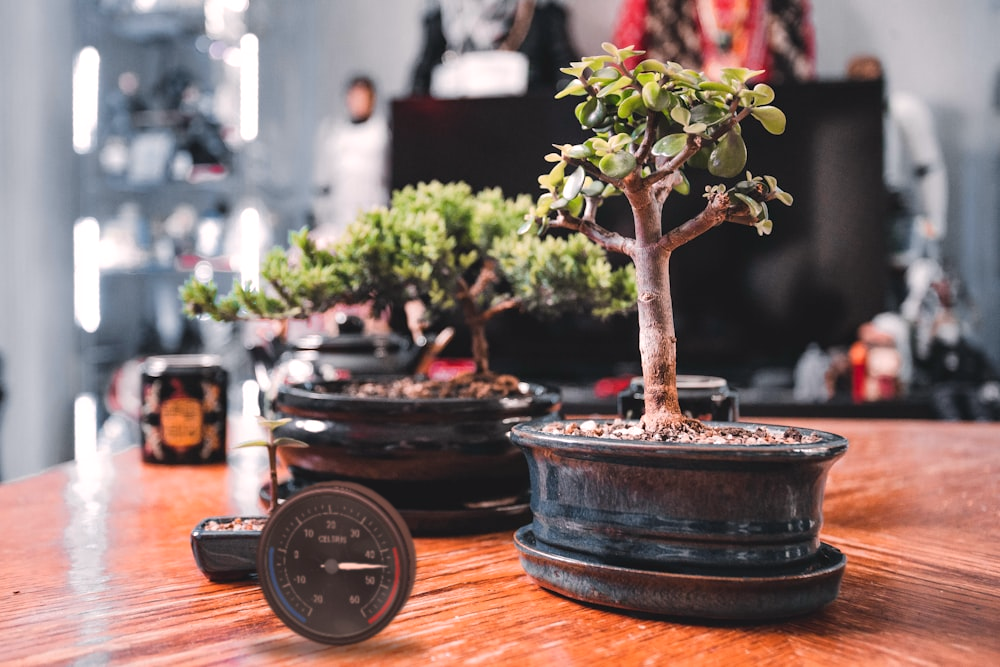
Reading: 44; °C
